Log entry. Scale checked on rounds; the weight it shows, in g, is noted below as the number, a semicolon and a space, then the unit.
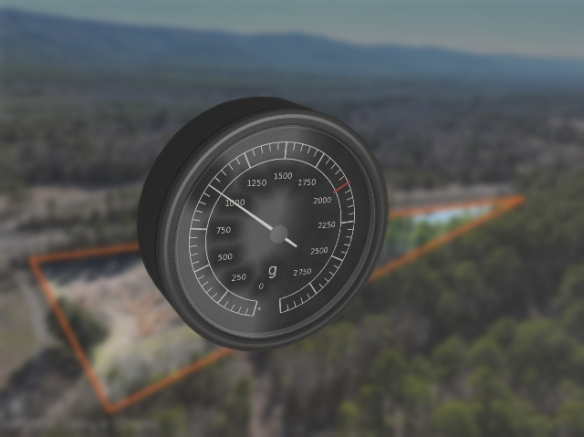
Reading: 1000; g
